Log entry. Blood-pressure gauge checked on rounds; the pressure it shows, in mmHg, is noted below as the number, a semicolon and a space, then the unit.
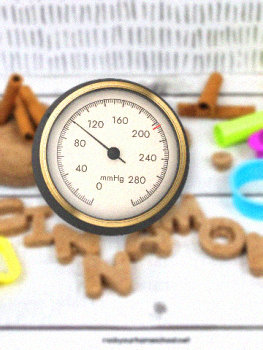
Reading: 100; mmHg
